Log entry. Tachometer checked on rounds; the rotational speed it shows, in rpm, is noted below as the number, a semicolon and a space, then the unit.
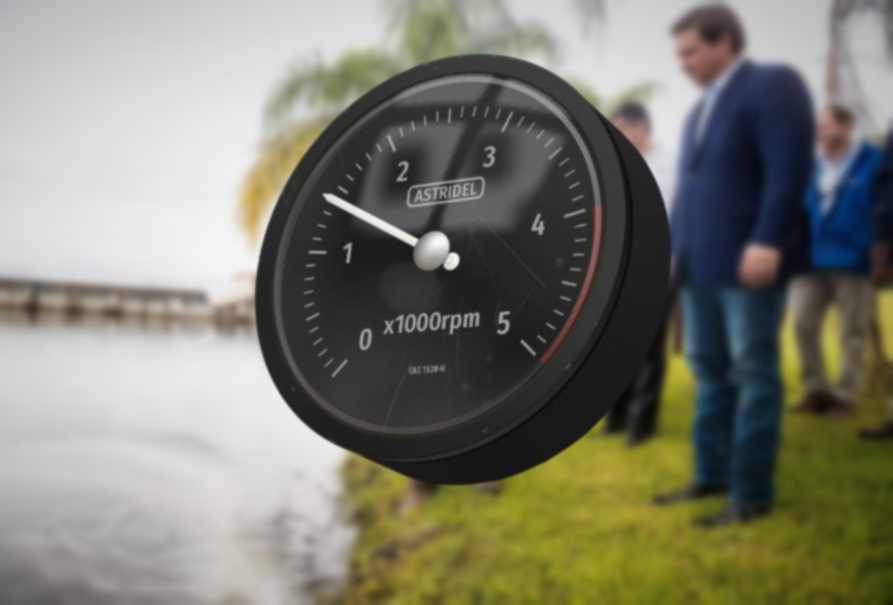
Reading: 1400; rpm
